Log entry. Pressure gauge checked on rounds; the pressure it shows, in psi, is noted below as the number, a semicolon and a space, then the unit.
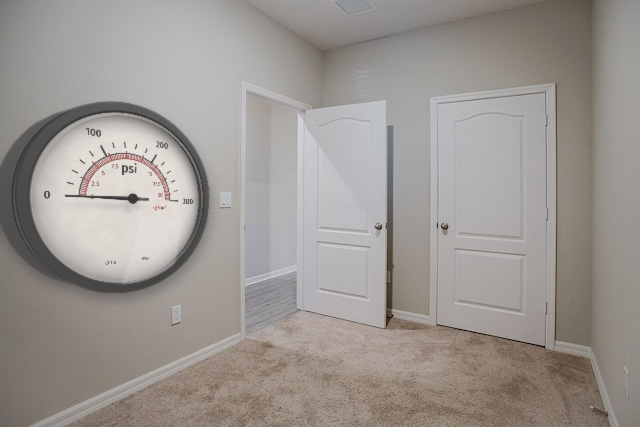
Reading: 0; psi
